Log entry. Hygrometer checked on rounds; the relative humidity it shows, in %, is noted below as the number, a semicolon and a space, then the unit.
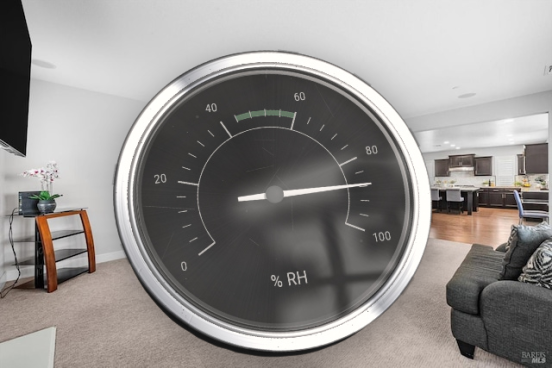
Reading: 88; %
